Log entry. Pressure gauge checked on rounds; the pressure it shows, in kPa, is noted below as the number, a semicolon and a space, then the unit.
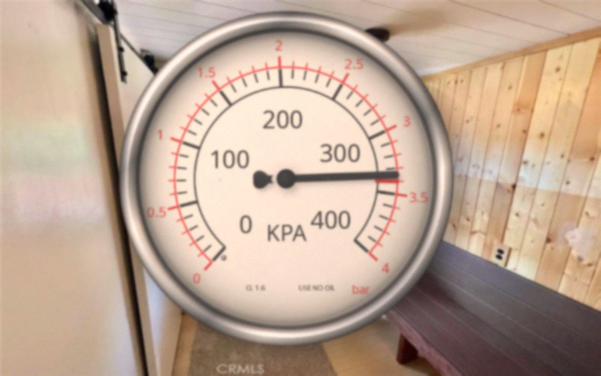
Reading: 335; kPa
